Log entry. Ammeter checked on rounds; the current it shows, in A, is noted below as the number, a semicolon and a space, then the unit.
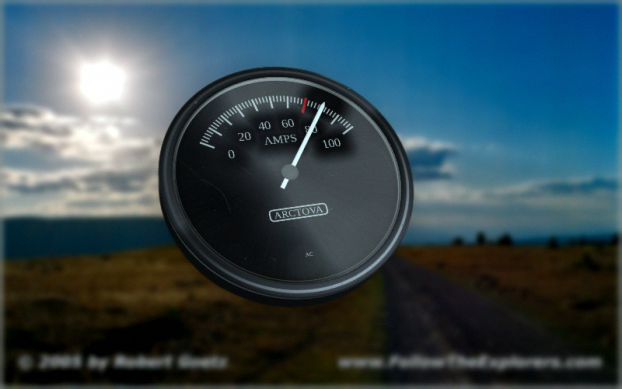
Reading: 80; A
